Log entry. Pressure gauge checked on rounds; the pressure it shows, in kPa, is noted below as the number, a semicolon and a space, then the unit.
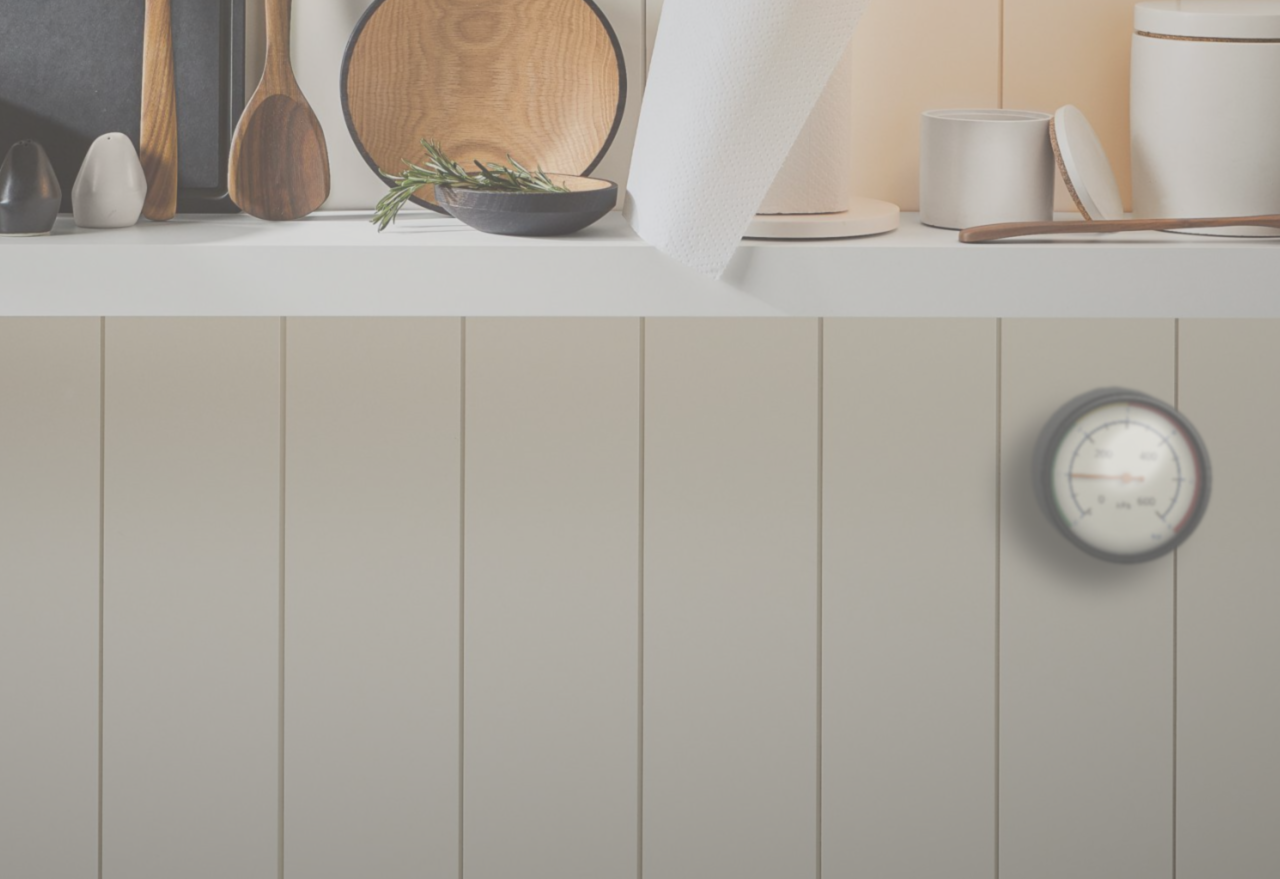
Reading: 100; kPa
